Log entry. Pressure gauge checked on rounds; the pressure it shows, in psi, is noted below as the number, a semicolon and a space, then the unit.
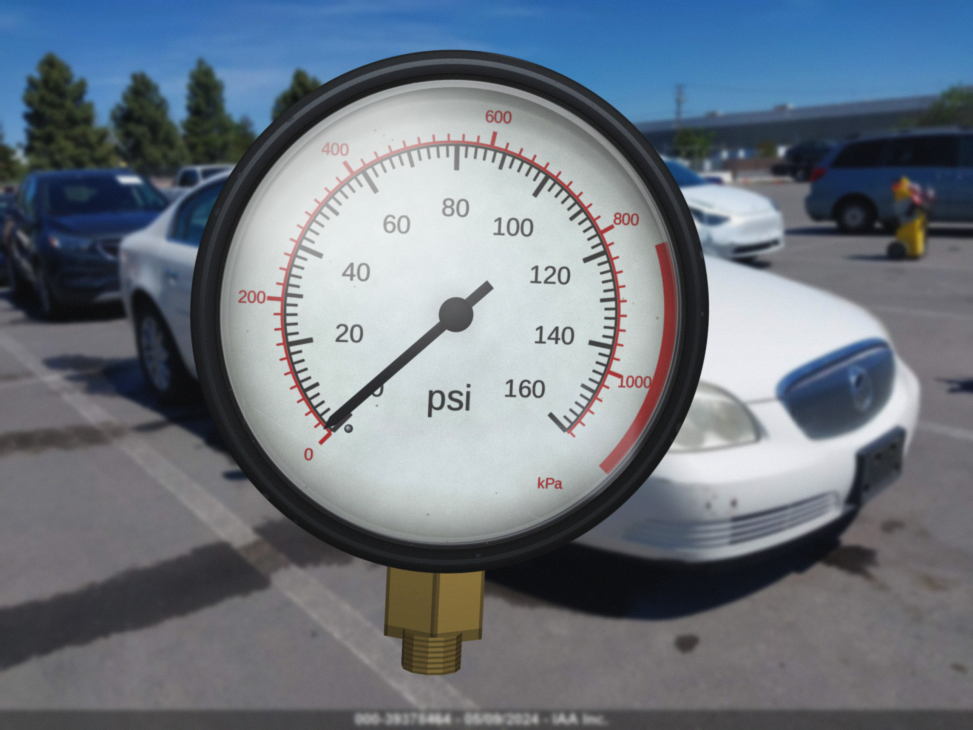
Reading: 2; psi
